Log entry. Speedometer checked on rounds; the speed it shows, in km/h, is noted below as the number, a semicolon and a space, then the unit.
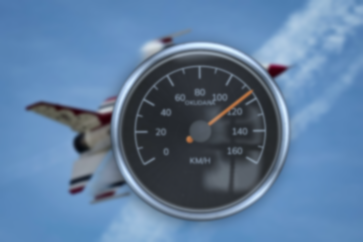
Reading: 115; km/h
